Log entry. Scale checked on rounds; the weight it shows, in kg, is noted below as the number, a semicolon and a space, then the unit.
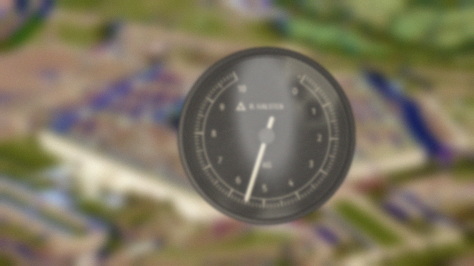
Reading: 5.5; kg
